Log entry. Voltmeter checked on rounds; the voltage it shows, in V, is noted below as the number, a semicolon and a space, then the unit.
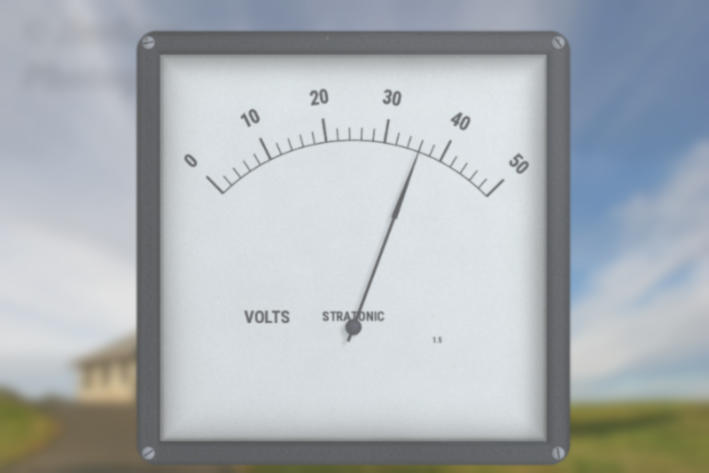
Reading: 36; V
